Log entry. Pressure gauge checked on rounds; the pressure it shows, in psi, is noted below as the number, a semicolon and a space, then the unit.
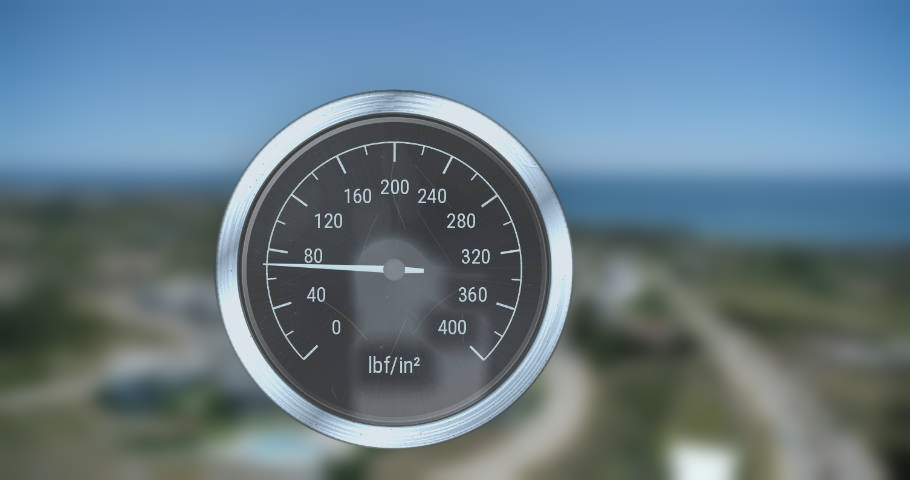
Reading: 70; psi
